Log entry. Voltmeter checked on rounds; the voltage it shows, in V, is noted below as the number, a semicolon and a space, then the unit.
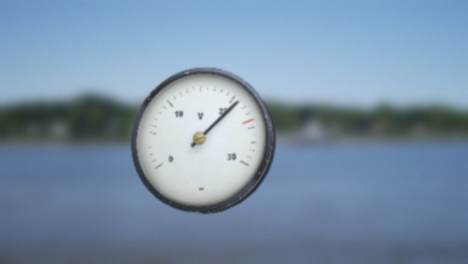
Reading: 21; V
